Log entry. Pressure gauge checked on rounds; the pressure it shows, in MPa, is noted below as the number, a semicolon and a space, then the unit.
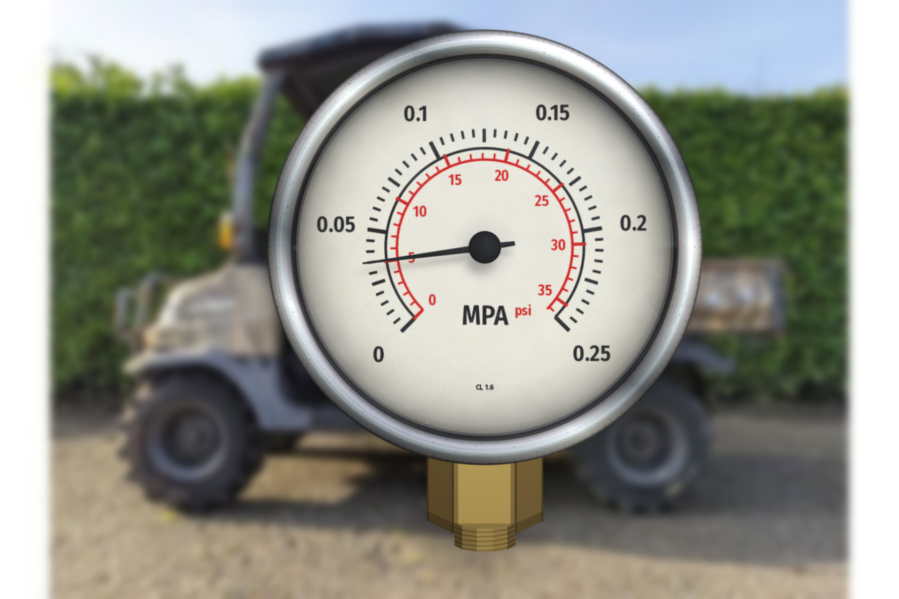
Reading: 0.035; MPa
